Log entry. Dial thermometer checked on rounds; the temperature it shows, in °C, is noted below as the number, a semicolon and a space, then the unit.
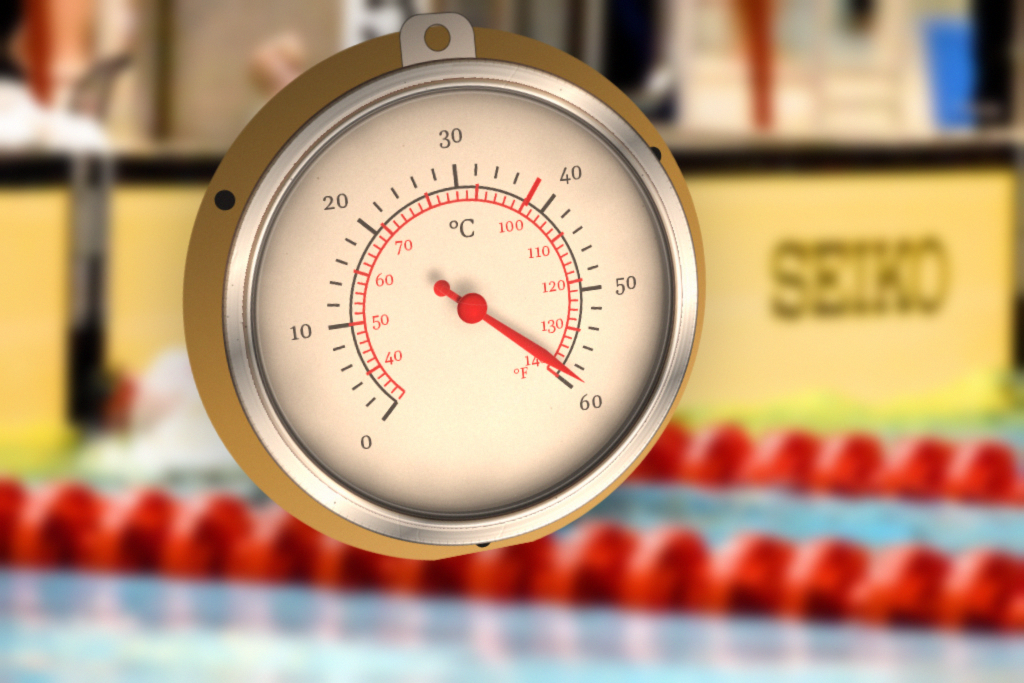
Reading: 59; °C
